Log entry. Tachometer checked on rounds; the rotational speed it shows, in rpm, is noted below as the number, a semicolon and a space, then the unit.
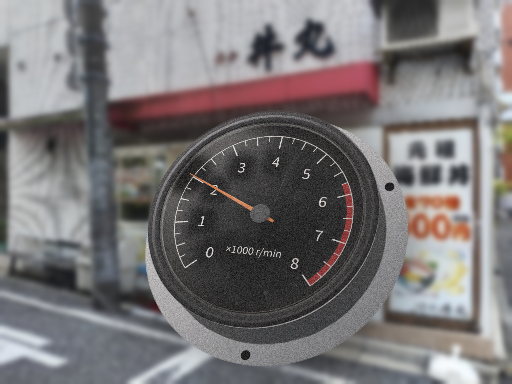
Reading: 2000; rpm
